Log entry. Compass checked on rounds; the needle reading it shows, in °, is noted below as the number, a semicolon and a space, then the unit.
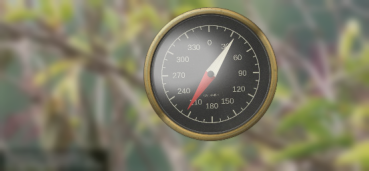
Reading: 215; °
